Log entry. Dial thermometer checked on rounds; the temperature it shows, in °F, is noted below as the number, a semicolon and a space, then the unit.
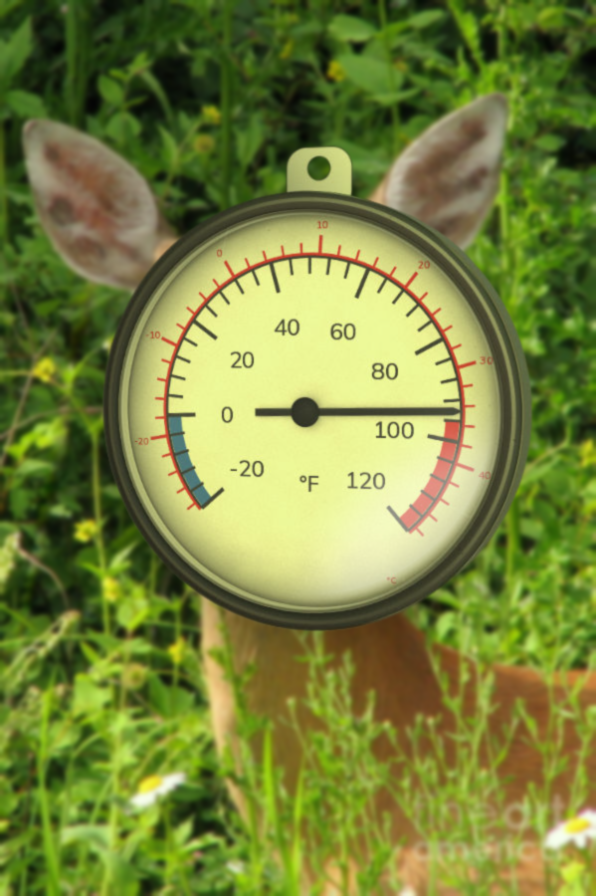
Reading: 94; °F
